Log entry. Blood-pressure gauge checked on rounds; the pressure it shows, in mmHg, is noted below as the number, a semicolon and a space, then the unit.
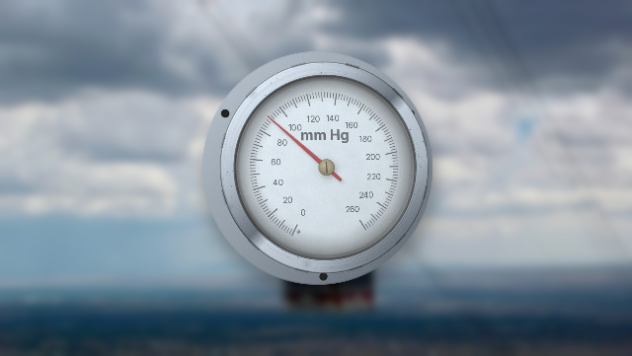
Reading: 90; mmHg
